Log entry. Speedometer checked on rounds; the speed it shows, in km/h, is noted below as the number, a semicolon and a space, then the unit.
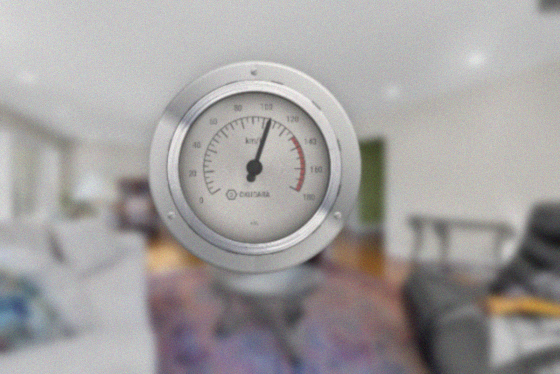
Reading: 105; km/h
